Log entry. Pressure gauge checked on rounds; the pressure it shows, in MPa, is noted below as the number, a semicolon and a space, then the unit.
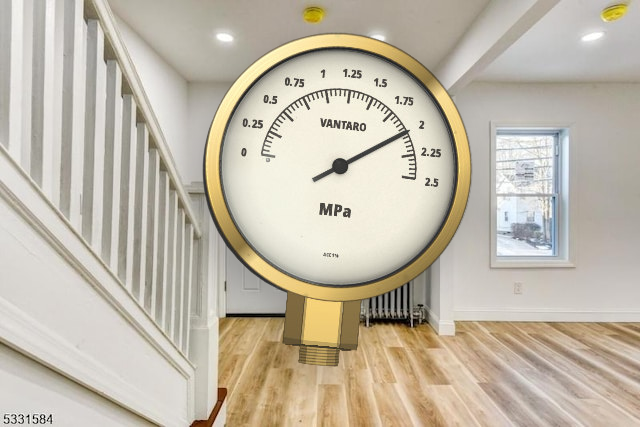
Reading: 2; MPa
